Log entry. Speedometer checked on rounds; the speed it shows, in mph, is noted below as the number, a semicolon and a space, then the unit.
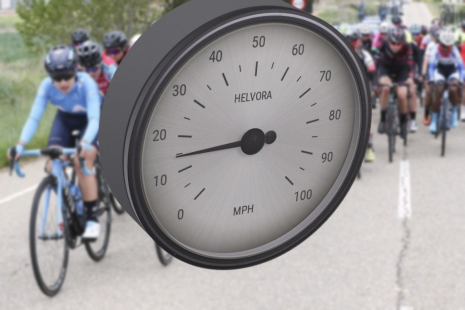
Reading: 15; mph
